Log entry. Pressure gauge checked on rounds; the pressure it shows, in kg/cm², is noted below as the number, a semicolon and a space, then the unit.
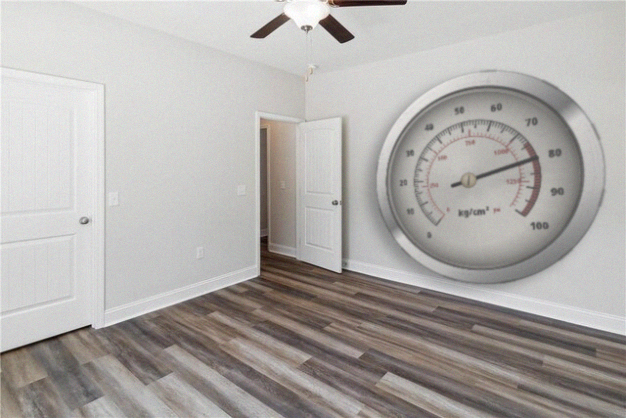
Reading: 80; kg/cm²
